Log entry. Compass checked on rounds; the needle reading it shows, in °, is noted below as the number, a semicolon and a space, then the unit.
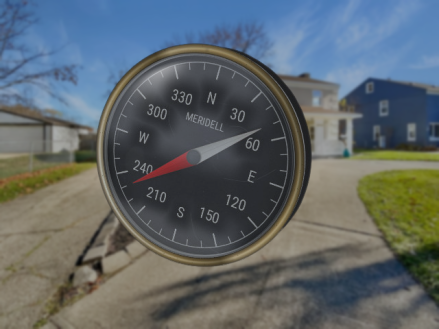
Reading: 230; °
